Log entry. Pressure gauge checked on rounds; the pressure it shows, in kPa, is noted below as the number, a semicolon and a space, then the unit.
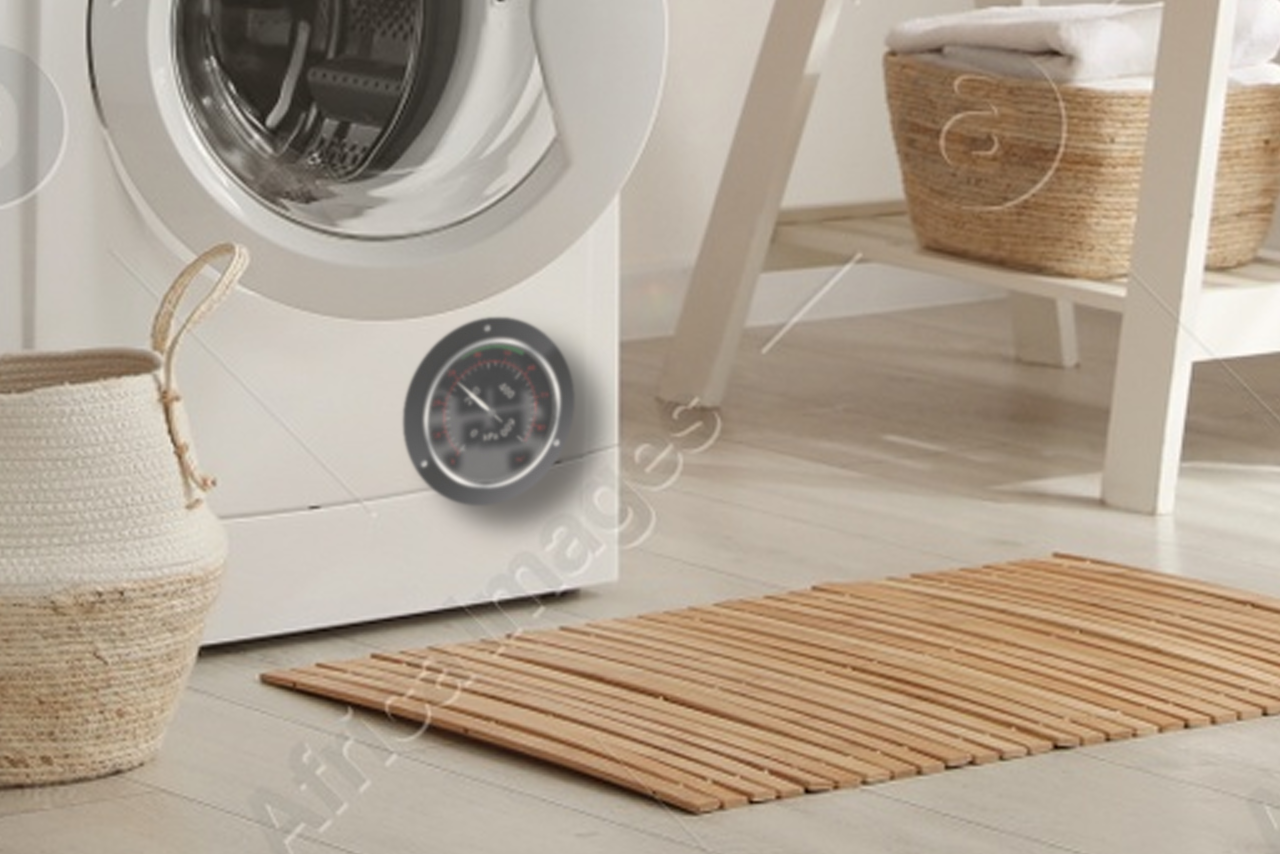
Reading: 200; kPa
